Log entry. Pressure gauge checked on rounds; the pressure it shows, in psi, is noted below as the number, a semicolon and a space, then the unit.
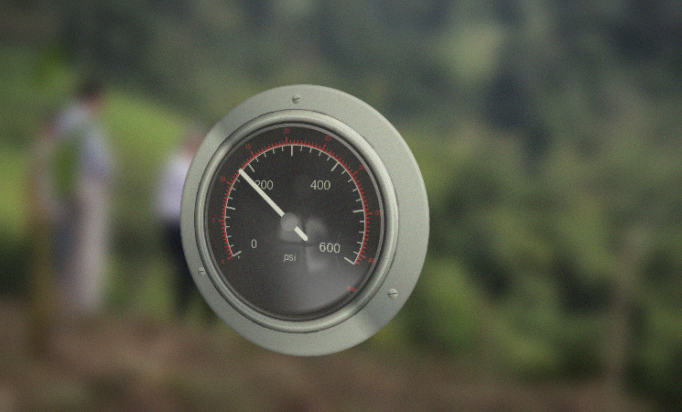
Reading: 180; psi
